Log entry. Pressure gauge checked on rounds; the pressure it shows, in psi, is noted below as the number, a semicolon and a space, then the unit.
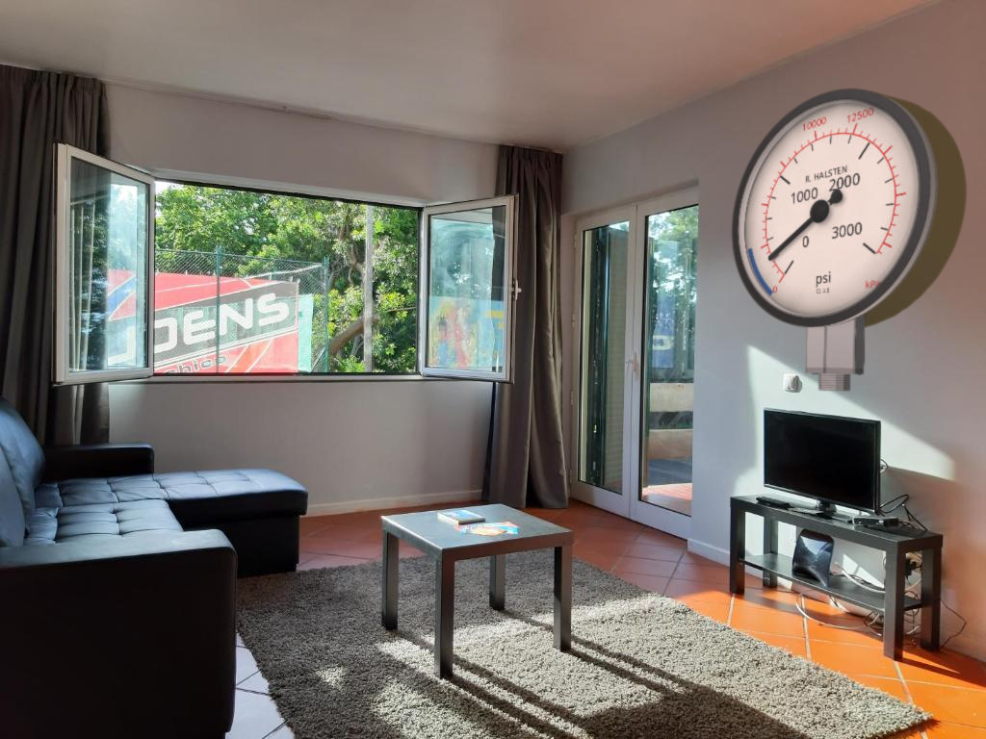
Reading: 200; psi
